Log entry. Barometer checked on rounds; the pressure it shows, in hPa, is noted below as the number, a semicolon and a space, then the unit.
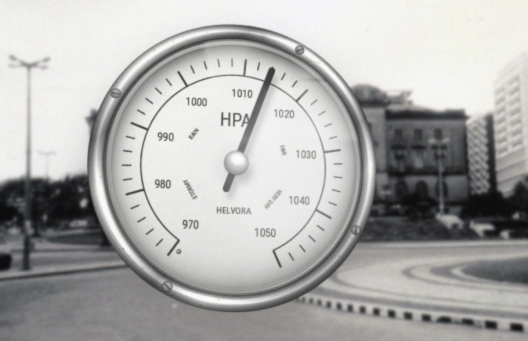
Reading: 1014; hPa
